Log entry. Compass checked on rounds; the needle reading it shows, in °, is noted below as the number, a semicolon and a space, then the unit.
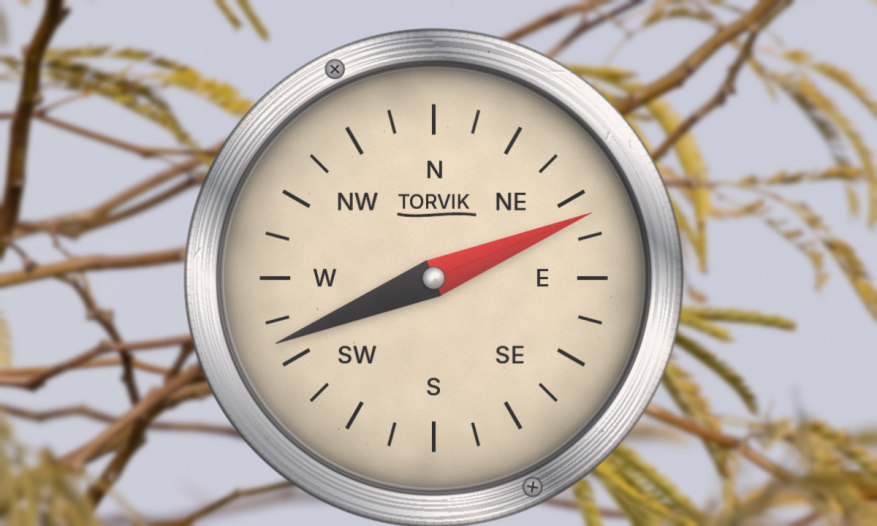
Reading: 67.5; °
